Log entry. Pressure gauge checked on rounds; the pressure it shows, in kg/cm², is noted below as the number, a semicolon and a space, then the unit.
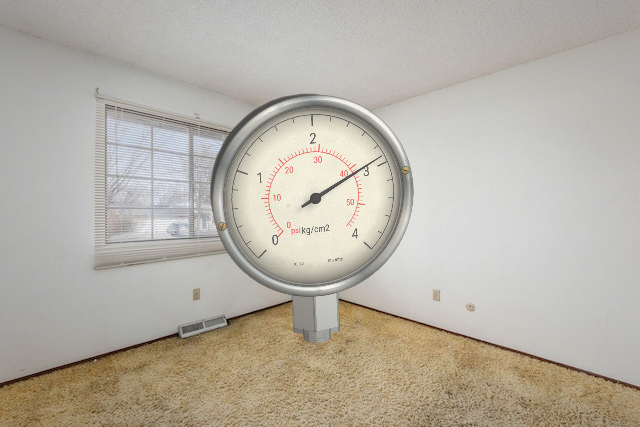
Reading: 2.9; kg/cm²
